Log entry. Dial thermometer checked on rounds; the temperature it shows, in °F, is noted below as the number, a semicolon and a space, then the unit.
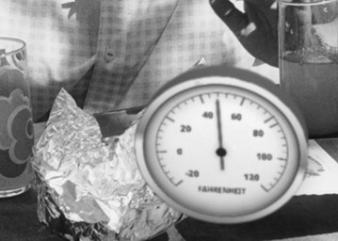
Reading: 48; °F
